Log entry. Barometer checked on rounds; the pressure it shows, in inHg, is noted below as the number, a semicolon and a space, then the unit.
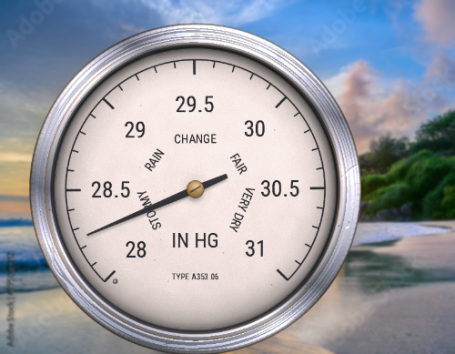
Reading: 28.25; inHg
